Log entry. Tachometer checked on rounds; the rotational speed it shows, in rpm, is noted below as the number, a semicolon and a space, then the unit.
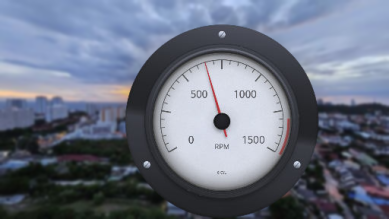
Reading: 650; rpm
